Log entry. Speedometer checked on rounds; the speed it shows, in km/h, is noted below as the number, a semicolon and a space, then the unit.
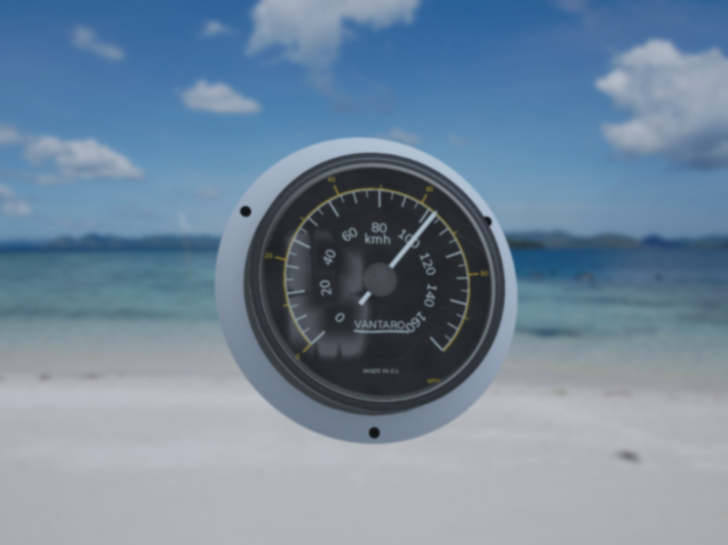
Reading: 102.5; km/h
